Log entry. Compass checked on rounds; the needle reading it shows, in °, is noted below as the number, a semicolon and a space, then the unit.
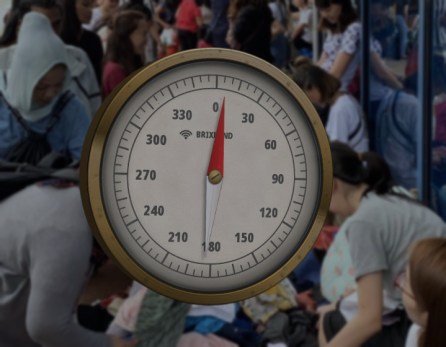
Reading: 5; °
